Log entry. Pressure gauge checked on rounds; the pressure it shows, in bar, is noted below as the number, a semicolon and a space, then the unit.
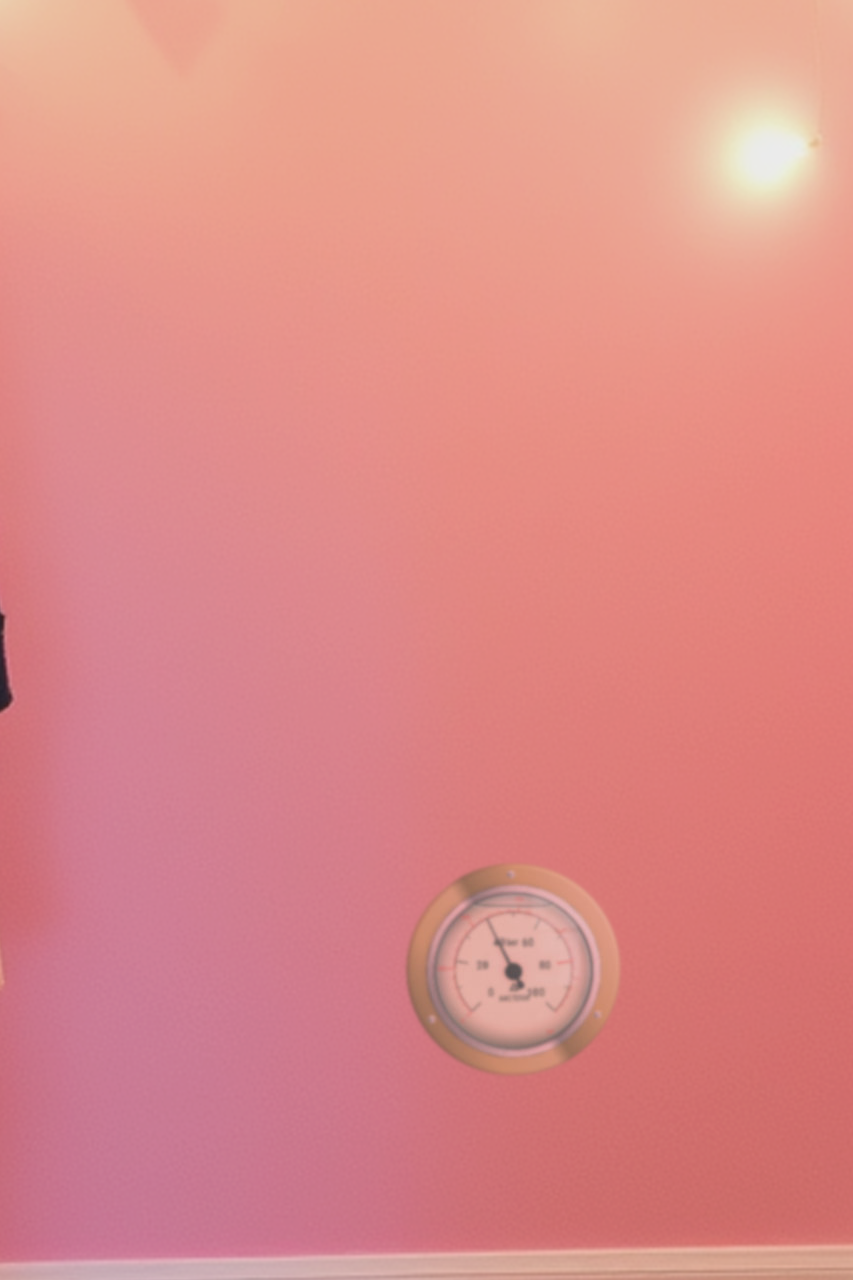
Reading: 40; bar
